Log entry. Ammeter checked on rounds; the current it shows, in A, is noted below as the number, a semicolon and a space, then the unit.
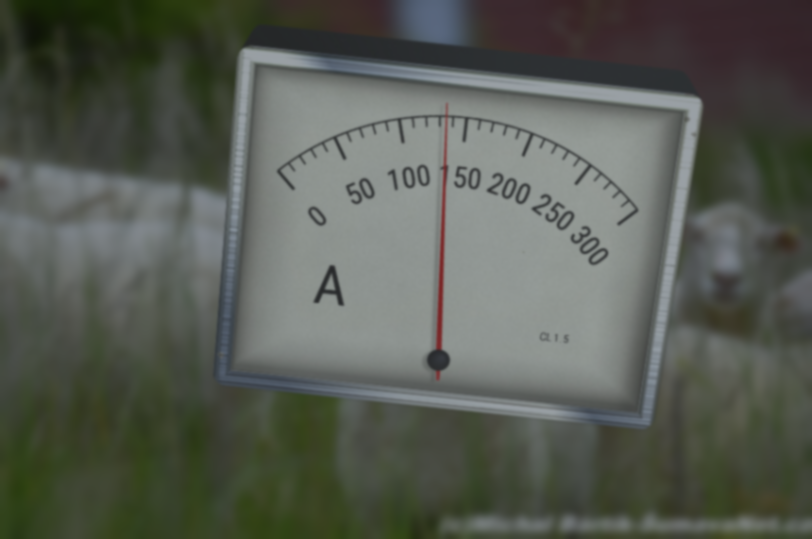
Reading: 135; A
